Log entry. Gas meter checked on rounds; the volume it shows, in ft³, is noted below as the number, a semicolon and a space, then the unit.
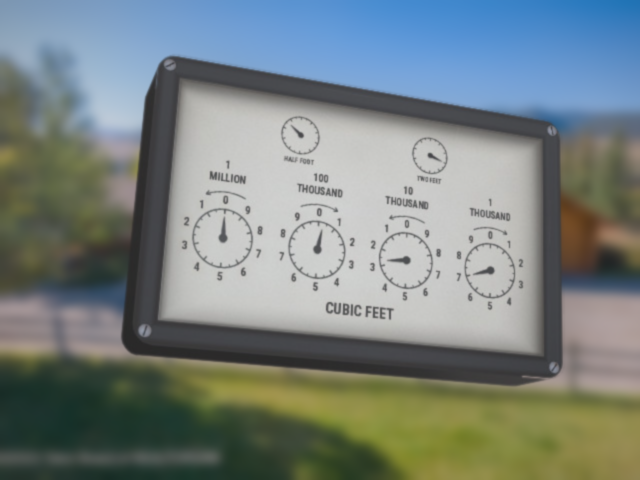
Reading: 2700; ft³
